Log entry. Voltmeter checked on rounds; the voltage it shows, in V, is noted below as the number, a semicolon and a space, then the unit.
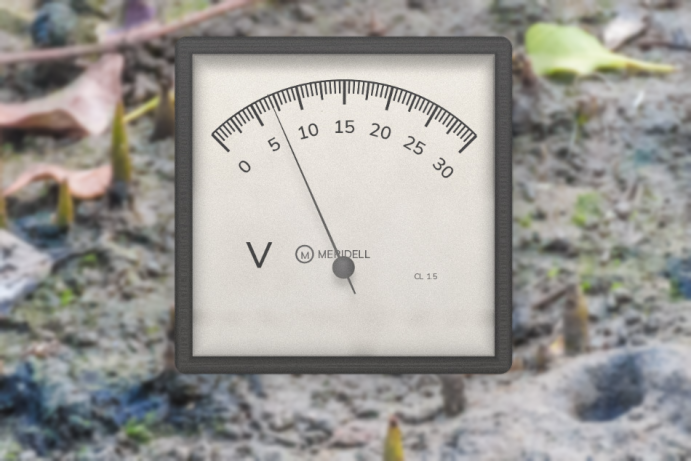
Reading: 7; V
